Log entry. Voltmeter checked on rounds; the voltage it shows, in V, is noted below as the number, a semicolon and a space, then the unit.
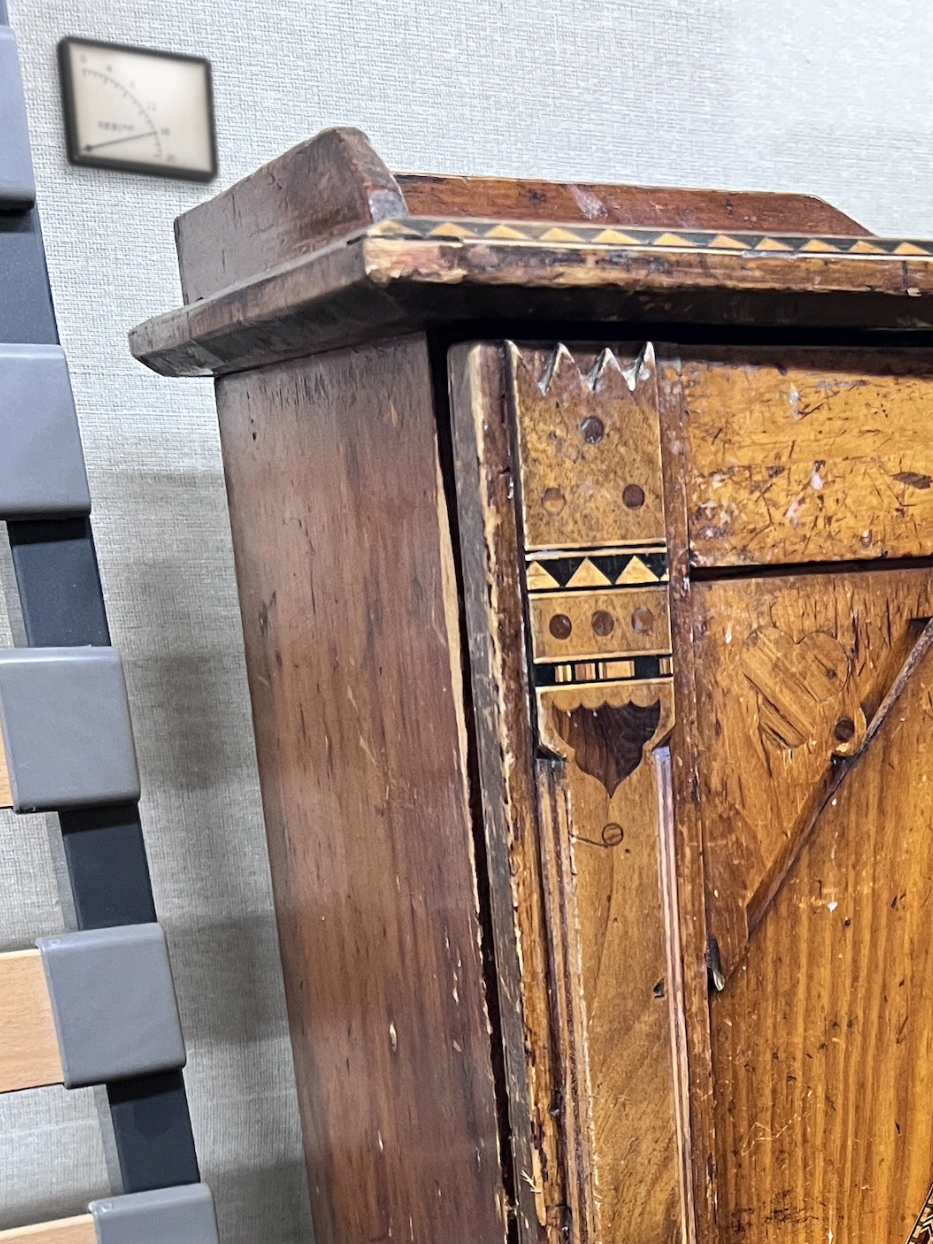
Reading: 16; V
